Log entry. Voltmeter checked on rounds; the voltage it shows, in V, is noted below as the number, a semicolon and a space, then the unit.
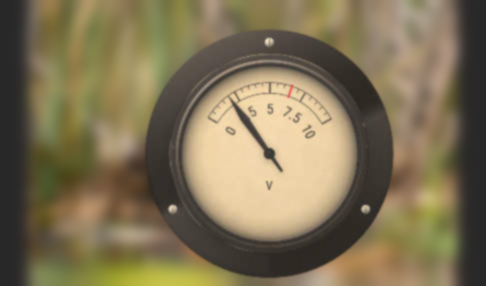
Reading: 2; V
